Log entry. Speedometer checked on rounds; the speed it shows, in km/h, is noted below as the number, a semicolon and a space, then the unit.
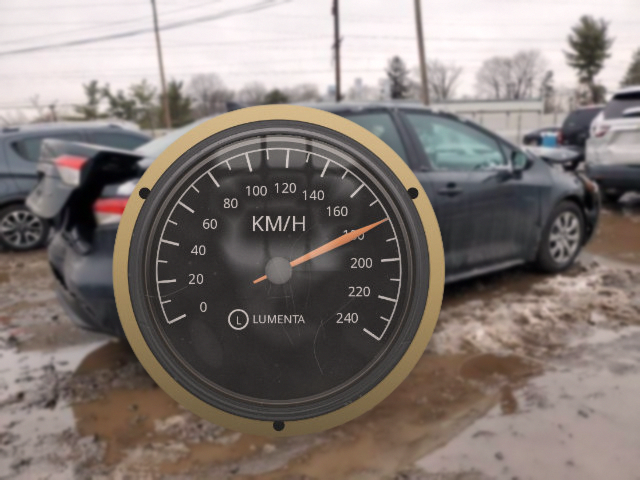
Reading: 180; km/h
